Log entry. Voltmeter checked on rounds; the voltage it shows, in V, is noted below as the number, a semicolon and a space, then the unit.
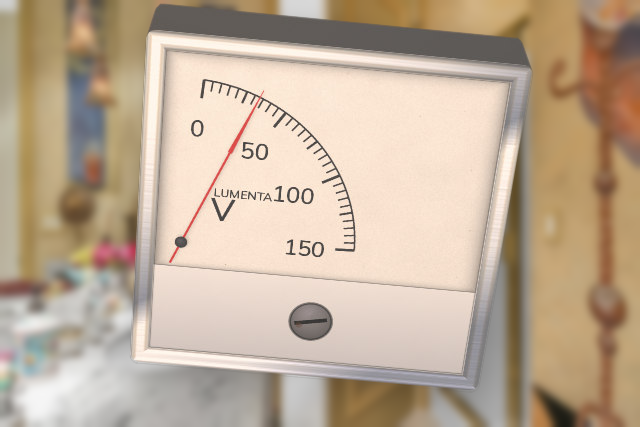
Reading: 32.5; V
